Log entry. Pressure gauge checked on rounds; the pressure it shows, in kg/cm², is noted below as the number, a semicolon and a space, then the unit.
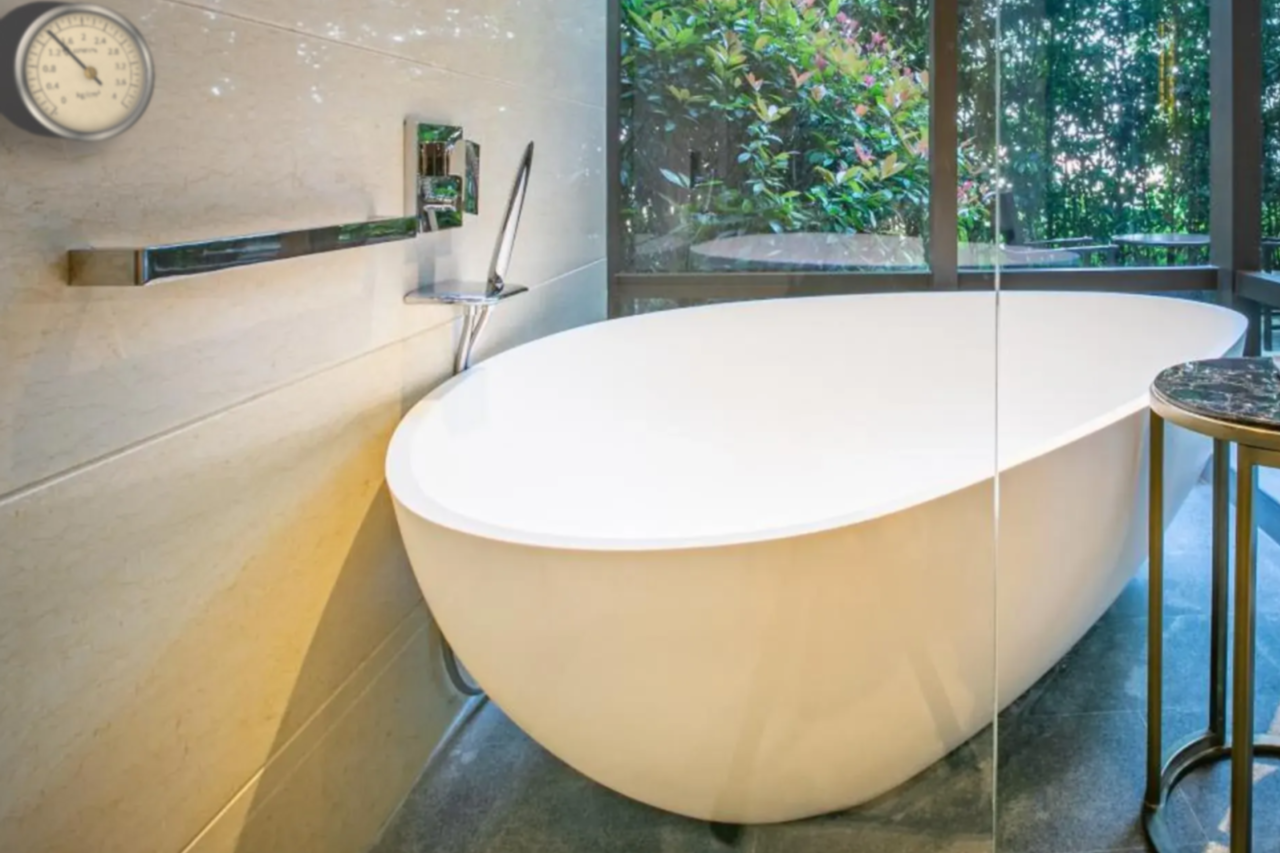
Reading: 1.4; kg/cm²
